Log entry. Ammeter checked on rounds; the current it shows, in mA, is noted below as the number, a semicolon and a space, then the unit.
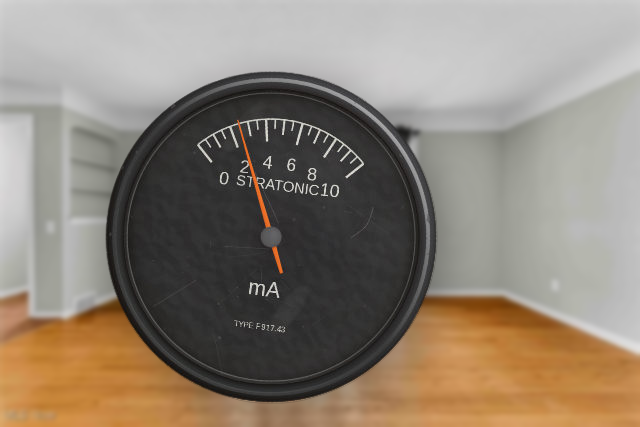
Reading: 2.5; mA
